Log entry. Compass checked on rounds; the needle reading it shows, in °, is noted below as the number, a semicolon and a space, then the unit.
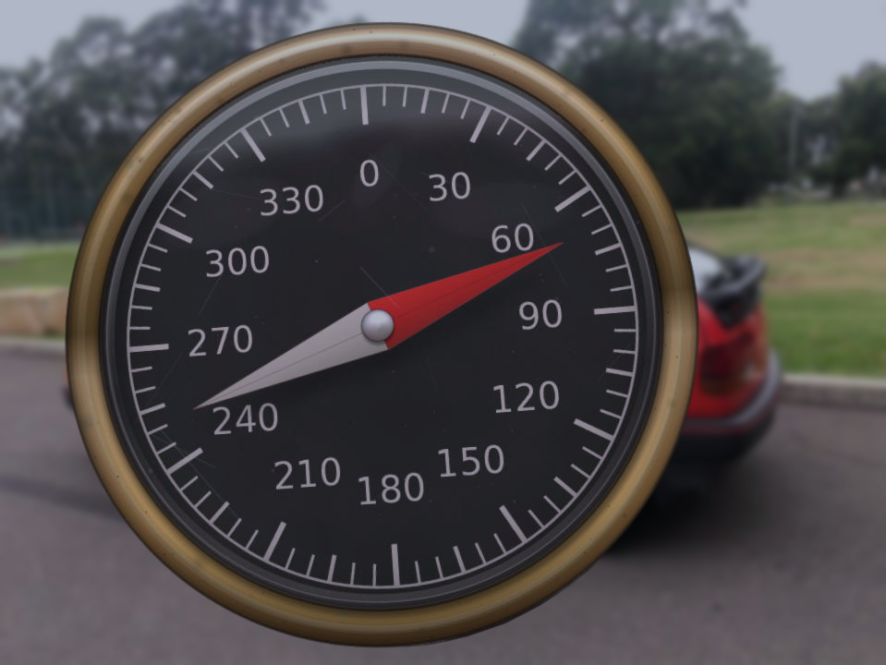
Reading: 70; °
